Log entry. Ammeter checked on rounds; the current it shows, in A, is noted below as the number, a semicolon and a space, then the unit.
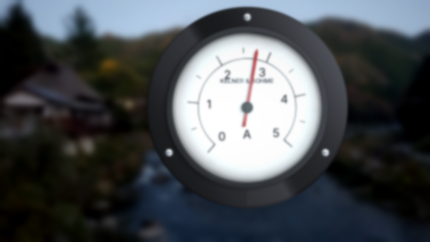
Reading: 2.75; A
